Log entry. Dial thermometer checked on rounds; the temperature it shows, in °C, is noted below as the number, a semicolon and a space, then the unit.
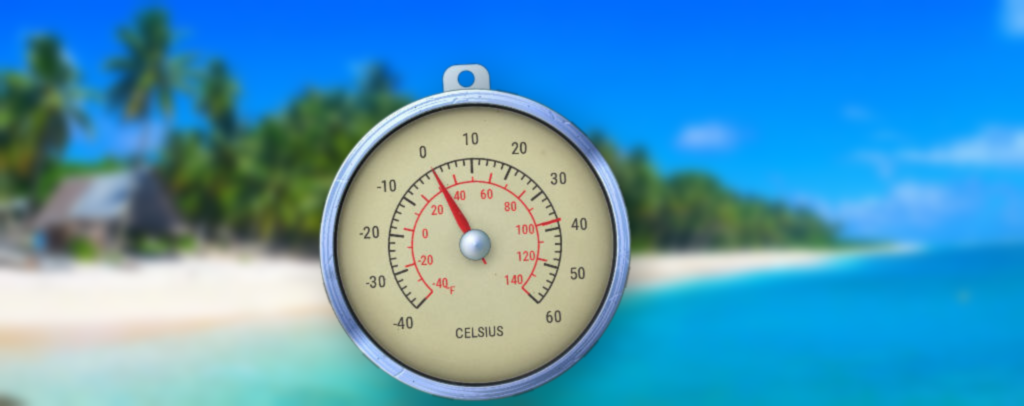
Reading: 0; °C
